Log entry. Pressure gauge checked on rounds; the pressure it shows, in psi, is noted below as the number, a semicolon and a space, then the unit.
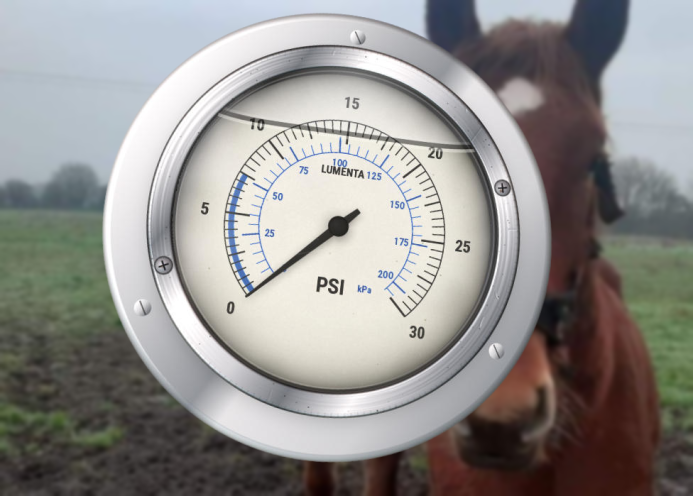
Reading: 0; psi
